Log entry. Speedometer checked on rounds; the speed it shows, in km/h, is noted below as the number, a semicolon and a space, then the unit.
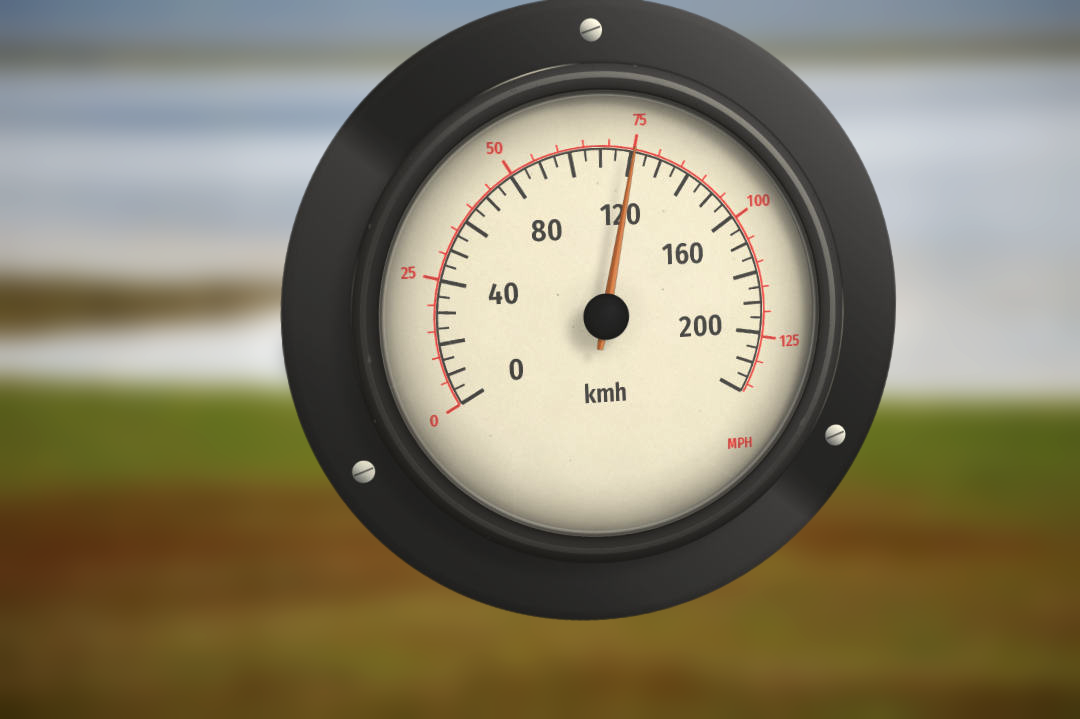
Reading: 120; km/h
